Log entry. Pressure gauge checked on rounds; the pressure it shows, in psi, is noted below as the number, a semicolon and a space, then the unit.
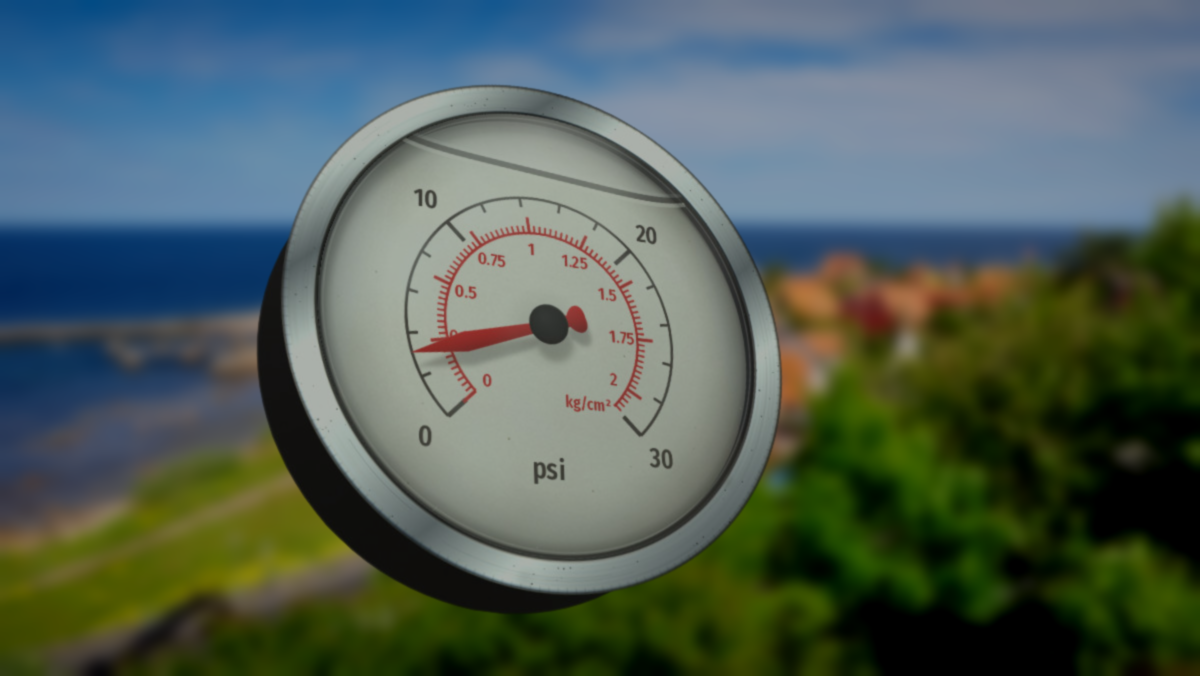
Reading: 3; psi
